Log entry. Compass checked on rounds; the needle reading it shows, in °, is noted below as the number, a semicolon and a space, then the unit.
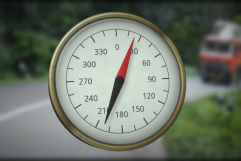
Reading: 22.5; °
